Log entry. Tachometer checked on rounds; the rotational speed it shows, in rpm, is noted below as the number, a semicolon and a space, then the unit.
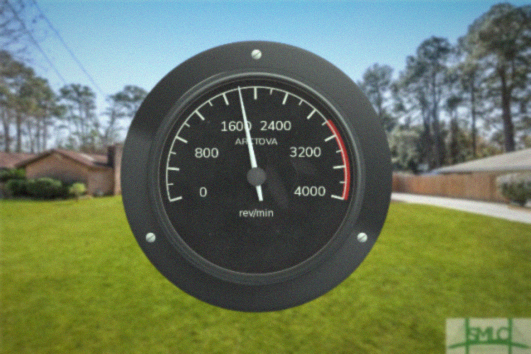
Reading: 1800; rpm
